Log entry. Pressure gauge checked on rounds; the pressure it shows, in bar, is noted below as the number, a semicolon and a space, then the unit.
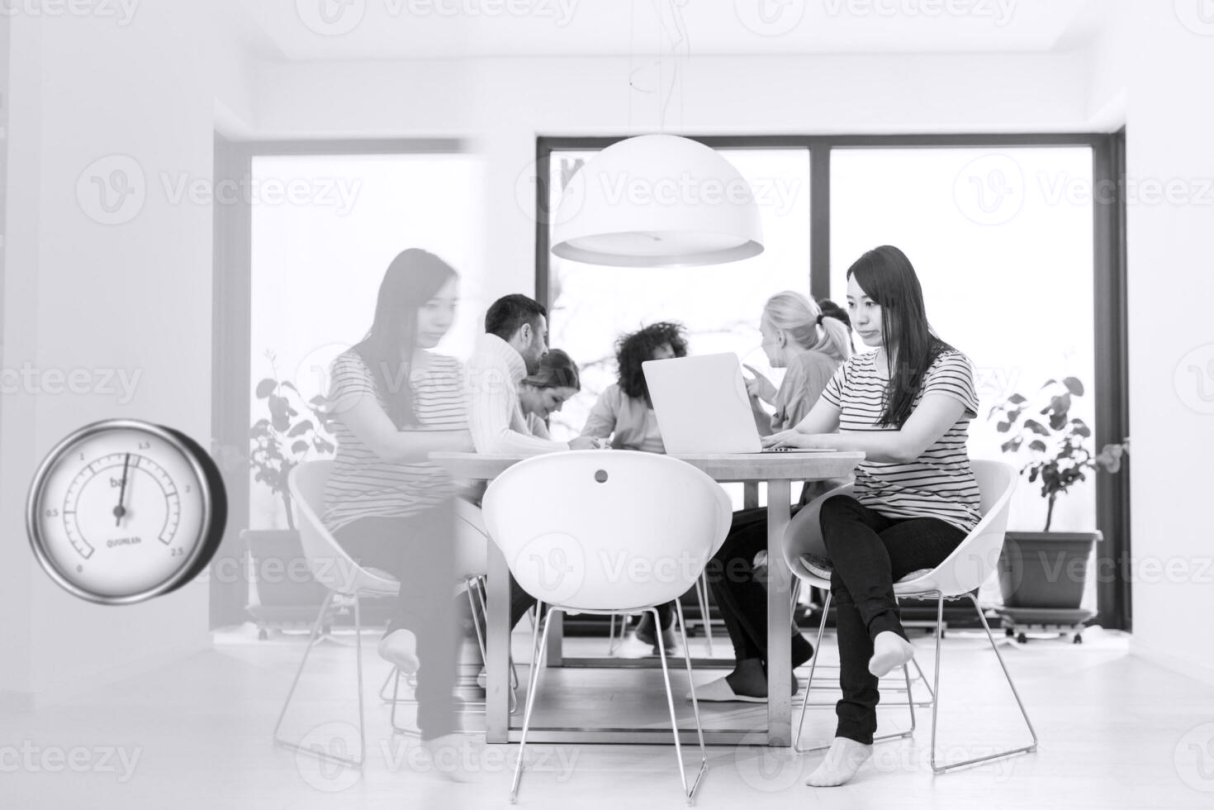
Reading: 1.4; bar
